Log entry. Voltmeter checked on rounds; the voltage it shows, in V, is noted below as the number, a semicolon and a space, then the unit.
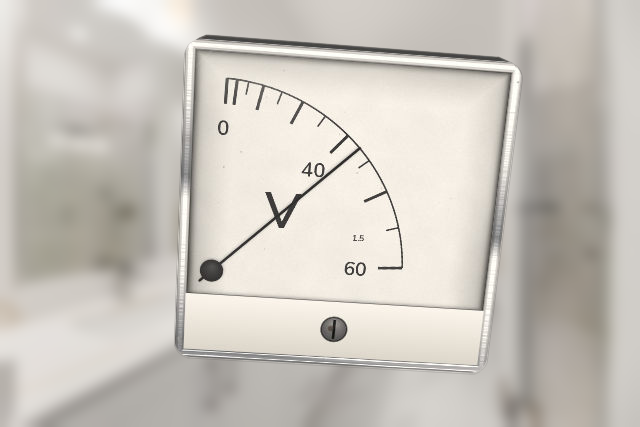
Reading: 42.5; V
